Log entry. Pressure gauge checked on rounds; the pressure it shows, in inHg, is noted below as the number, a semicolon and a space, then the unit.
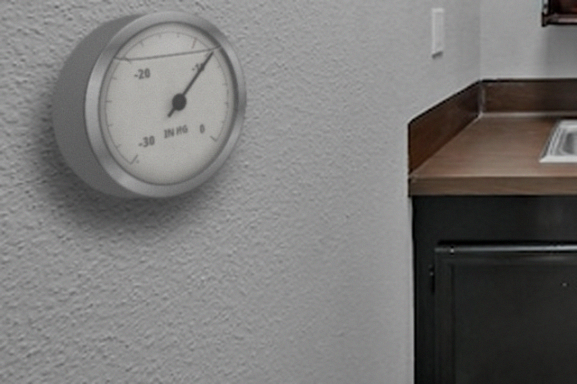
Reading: -10; inHg
